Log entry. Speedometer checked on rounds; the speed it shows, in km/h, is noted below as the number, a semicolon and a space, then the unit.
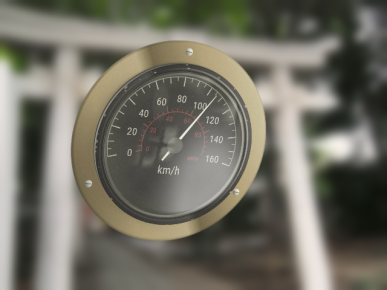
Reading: 105; km/h
